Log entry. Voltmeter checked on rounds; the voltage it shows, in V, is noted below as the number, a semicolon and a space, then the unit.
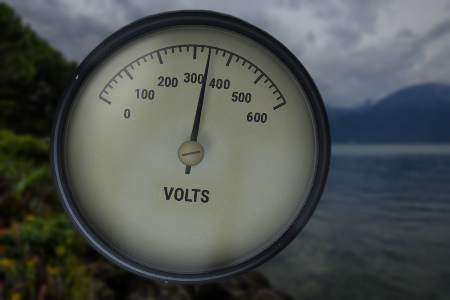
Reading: 340; V
